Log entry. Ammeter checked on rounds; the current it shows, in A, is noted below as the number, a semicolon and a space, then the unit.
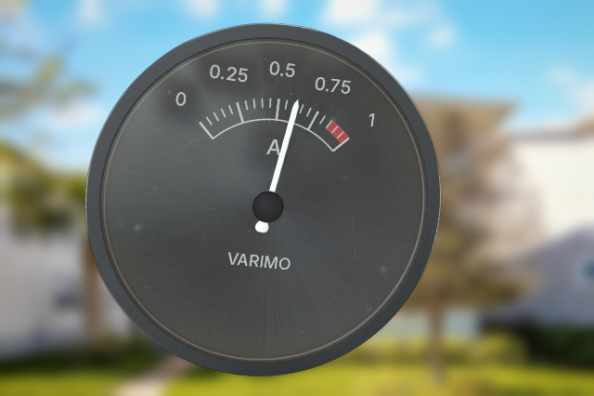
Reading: 0.6; A
